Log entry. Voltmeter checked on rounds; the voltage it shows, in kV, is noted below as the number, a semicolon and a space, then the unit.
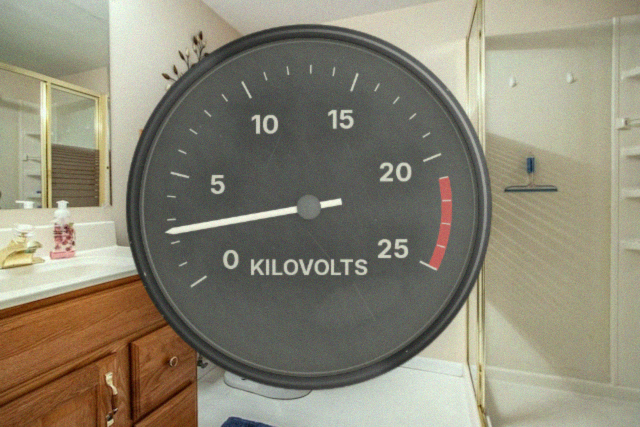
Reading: 2.5; kV
